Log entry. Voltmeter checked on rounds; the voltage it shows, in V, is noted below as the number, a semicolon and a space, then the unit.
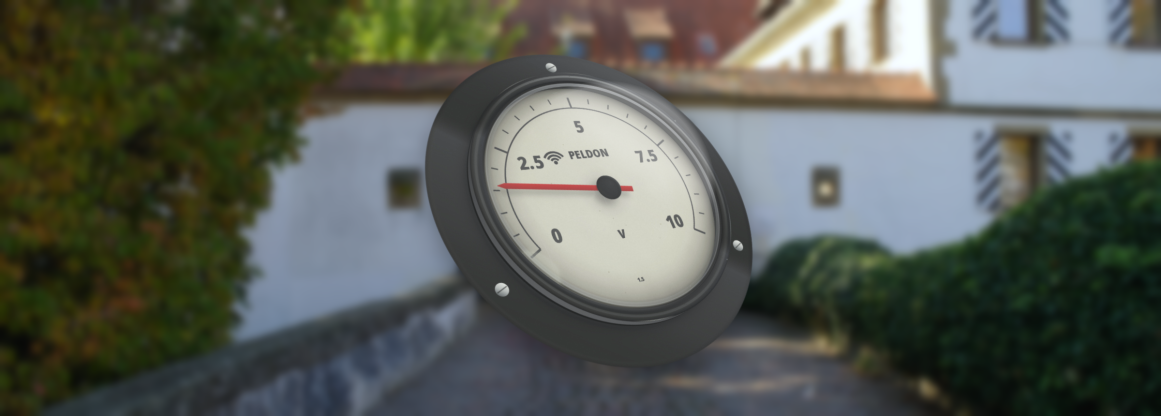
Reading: 1.5; V
